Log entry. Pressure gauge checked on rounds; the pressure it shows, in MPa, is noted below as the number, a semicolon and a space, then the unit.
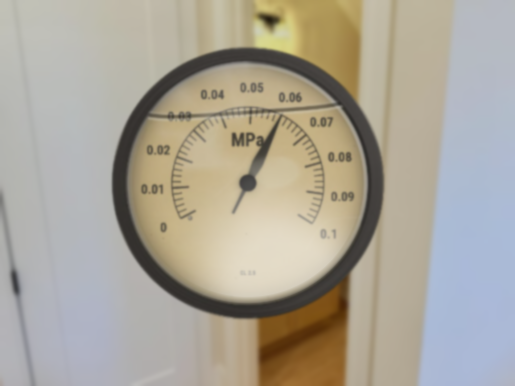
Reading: 0.06; MPa
